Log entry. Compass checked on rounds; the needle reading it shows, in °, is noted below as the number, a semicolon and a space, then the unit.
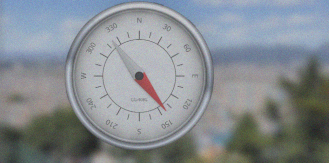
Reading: 142.5; °
